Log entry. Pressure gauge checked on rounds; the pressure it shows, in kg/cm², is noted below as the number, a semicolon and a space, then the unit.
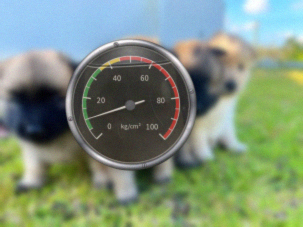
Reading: 10; kg/cm²
